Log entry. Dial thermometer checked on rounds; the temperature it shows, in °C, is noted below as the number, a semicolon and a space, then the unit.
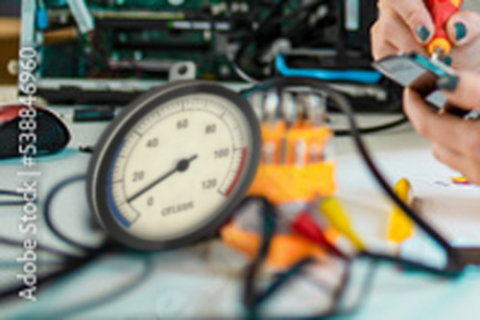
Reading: 10; °C
